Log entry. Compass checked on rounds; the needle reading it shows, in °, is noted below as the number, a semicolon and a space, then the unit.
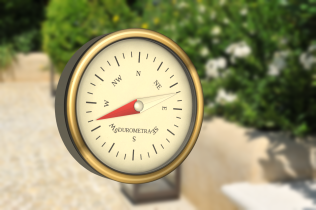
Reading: 250; °
